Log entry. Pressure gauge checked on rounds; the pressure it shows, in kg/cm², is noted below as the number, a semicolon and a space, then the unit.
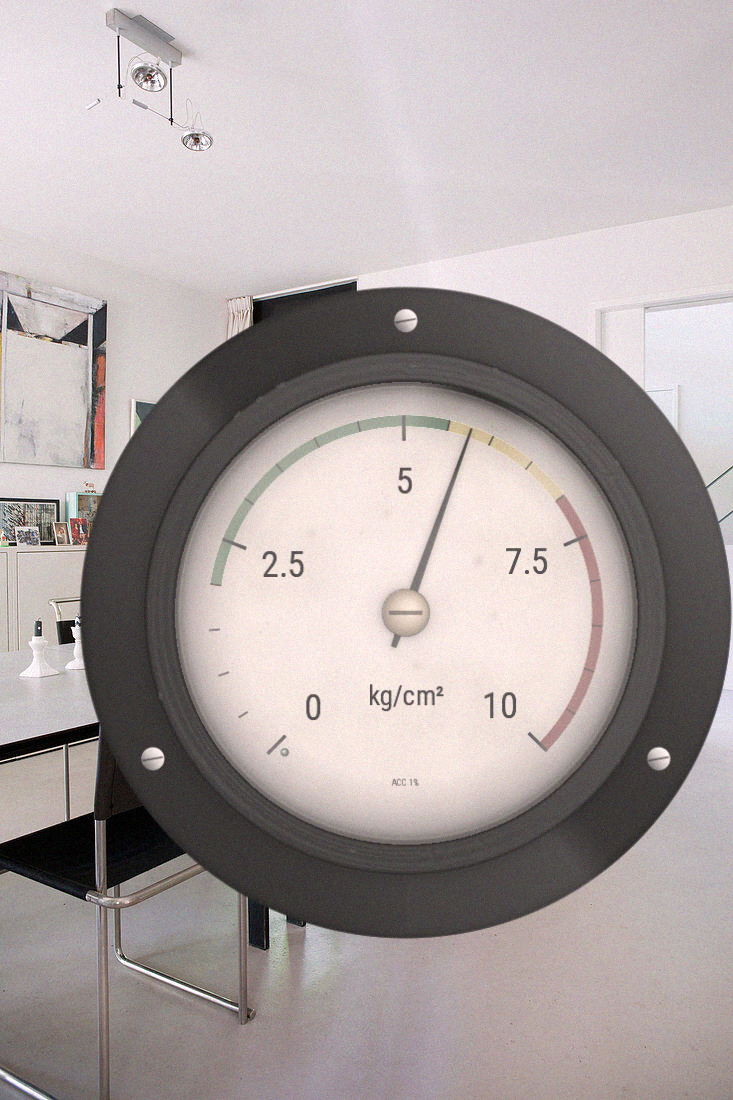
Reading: 5.75; kg/cm²
